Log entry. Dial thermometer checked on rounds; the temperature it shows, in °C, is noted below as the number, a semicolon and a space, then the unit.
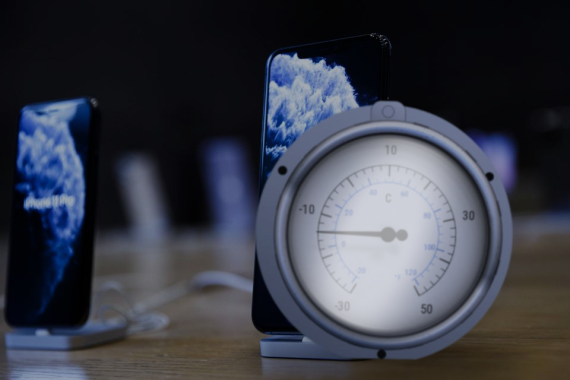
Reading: -14; °C
